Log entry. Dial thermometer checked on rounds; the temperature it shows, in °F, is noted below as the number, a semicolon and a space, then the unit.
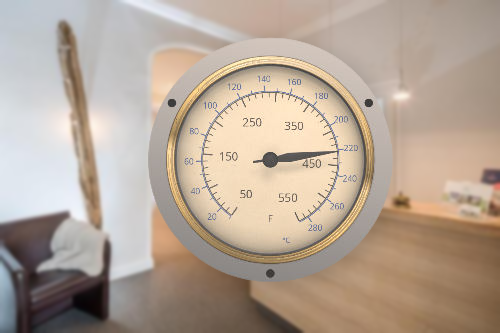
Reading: 430; °F
